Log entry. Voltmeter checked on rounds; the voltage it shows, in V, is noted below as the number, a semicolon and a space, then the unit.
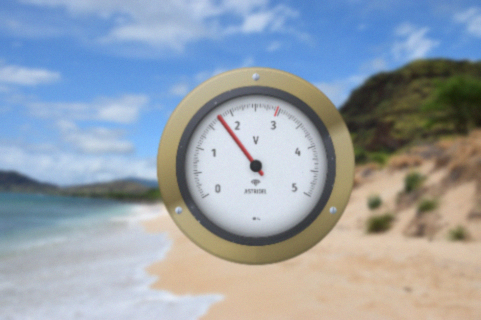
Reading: 1.75; V
